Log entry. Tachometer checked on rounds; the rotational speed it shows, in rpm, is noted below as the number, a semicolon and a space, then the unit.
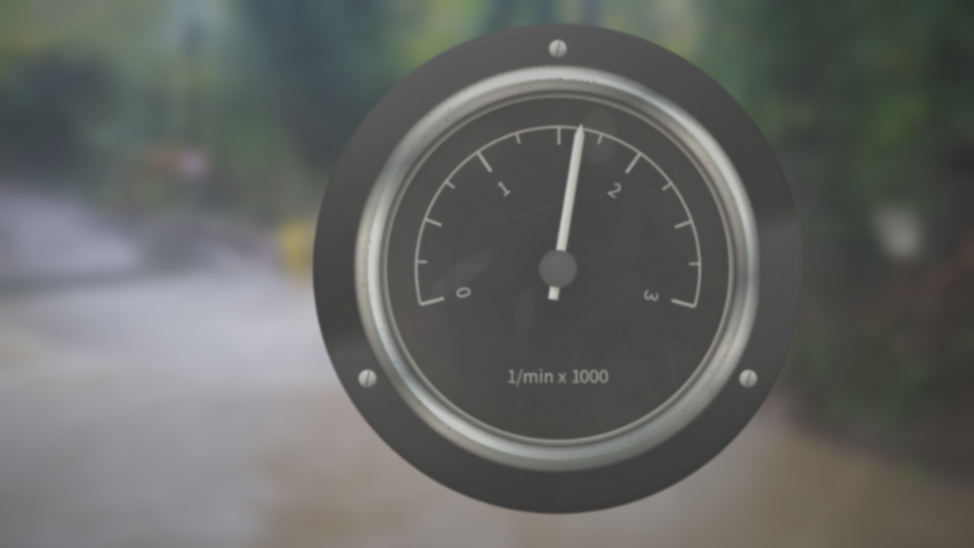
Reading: 1625; rpm
